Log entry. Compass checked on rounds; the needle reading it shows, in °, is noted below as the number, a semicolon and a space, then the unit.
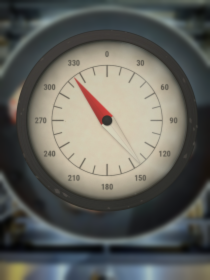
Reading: 322.5; °
